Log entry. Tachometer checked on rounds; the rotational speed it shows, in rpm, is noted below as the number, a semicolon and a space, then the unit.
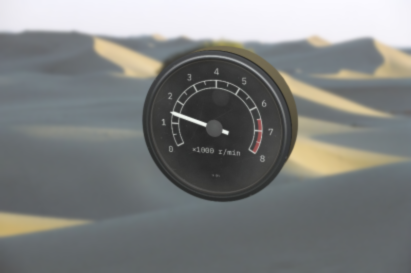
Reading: 1500; rpm
